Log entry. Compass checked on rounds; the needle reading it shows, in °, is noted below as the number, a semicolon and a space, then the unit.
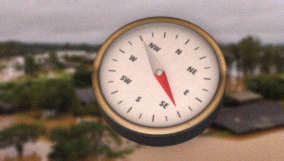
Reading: 120; °
